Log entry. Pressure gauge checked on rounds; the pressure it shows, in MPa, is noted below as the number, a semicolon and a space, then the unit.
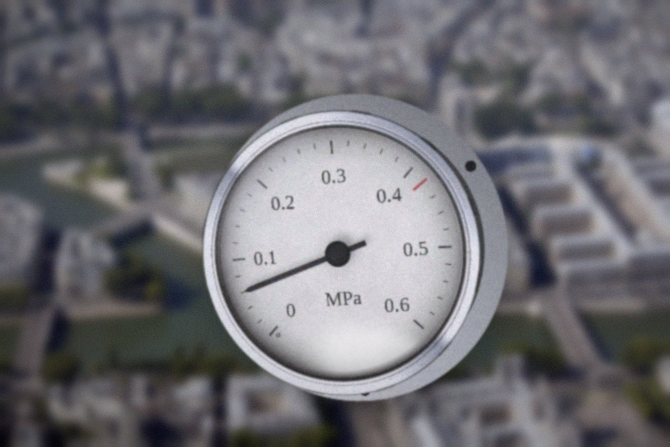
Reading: 0.06; MPa
